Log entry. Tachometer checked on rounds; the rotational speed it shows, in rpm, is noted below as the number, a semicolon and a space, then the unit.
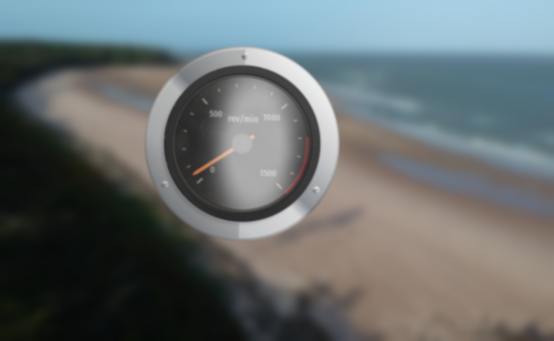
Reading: 50; rpm
